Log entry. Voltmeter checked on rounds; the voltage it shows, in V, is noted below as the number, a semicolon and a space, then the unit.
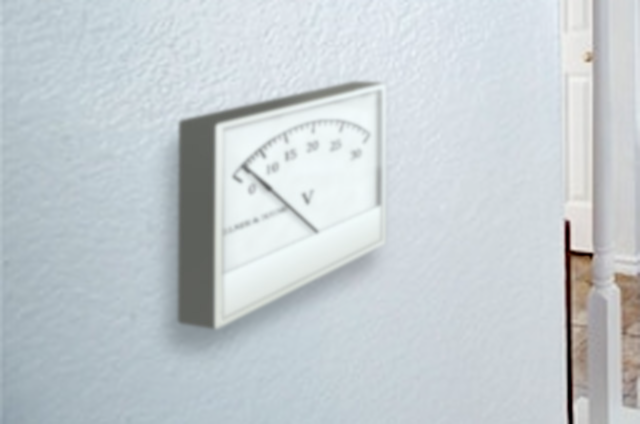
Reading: 5; V
